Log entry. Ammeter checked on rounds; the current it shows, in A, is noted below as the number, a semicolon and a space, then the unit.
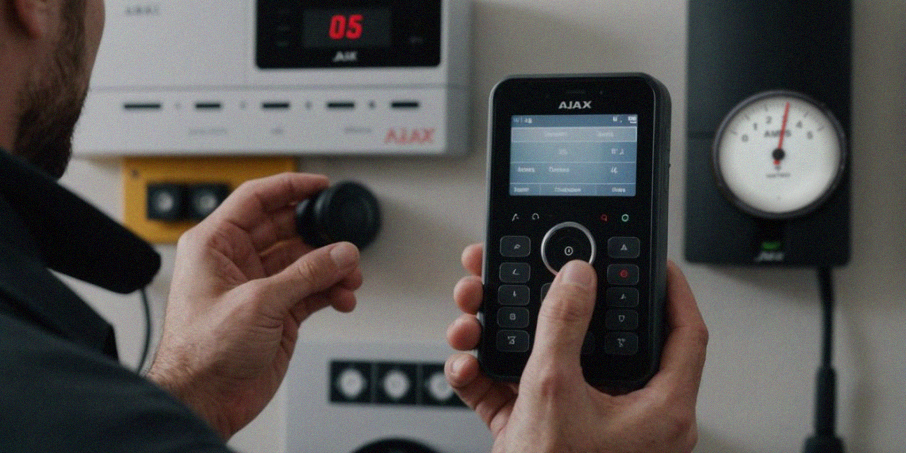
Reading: 3; A
